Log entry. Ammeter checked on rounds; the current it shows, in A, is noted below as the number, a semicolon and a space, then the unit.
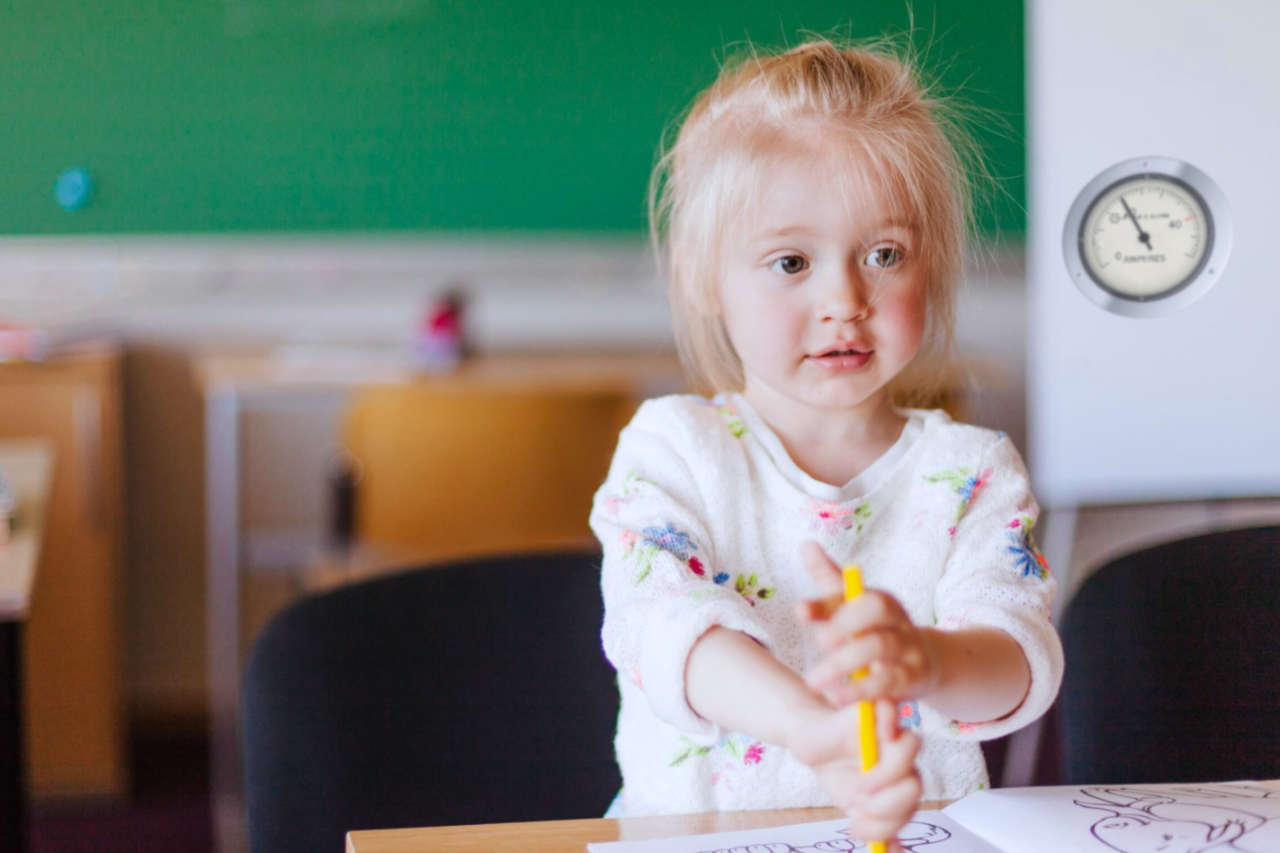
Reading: 20; A
